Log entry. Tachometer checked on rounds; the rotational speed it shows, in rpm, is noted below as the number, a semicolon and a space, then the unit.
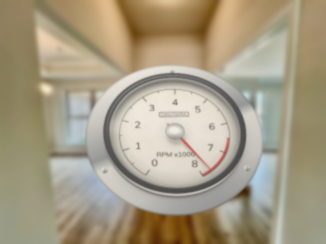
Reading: 7750; rpm
